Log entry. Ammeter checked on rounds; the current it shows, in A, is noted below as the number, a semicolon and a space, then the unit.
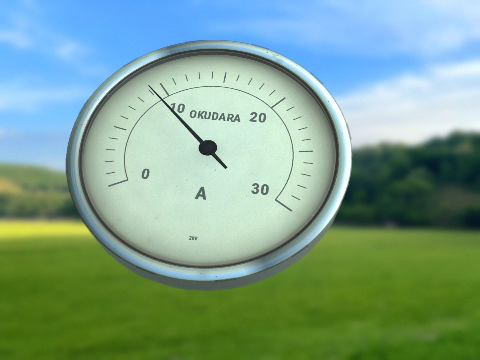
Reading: 9; A
